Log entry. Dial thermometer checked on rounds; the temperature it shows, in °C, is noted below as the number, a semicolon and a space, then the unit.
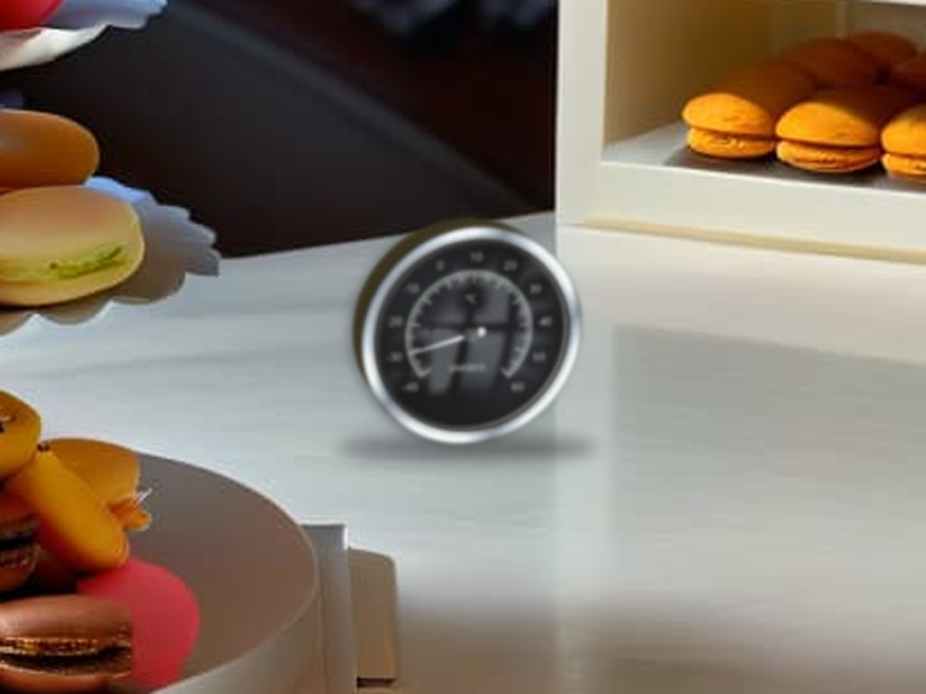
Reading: -30; °C
